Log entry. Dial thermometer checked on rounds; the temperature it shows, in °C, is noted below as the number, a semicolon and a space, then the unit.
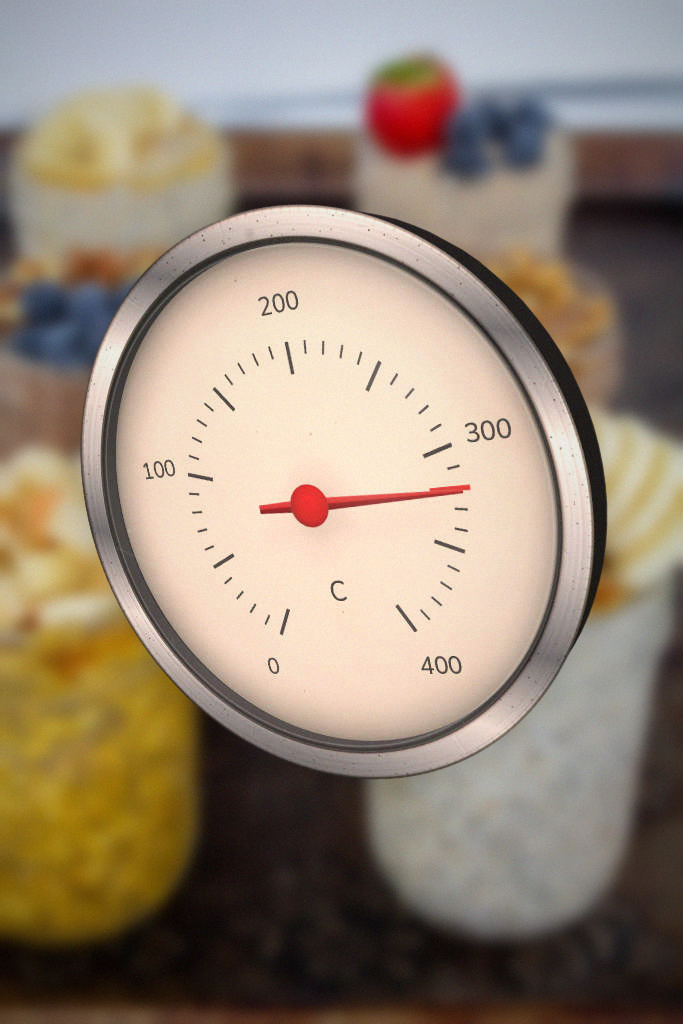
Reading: 320; °C
